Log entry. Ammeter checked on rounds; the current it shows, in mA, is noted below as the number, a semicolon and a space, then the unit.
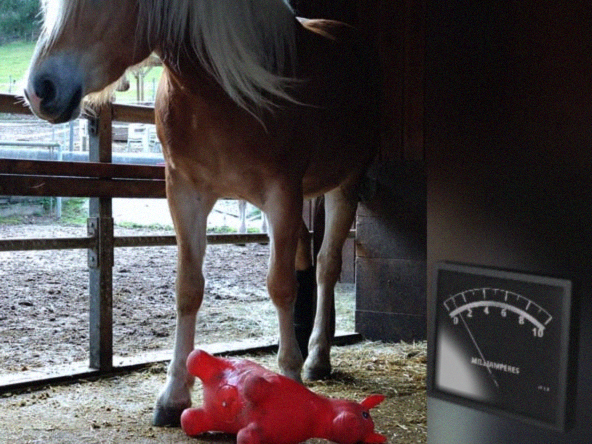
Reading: 1; mA
